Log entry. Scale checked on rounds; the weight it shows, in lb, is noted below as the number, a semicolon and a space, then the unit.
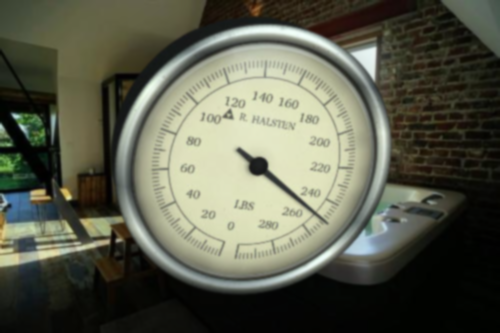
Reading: 250; lb
